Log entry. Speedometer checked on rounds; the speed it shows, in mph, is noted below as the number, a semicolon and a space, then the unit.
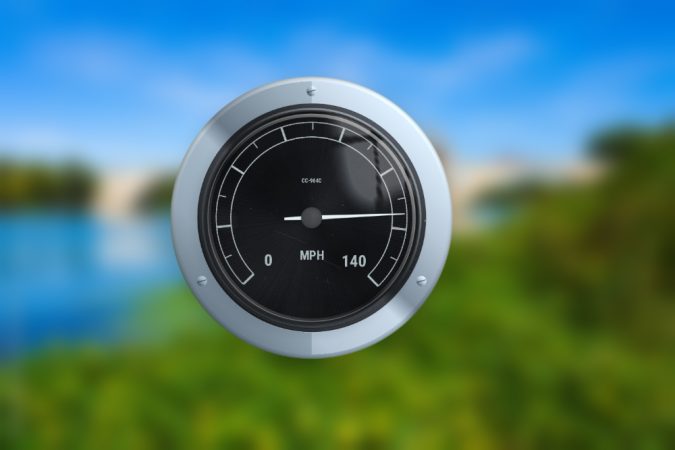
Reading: 115; mph
